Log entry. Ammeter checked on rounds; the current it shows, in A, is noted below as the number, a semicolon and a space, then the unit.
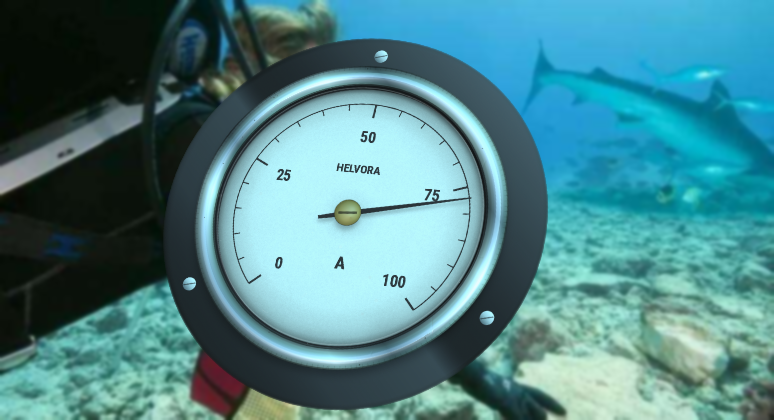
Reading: 77.5; A
